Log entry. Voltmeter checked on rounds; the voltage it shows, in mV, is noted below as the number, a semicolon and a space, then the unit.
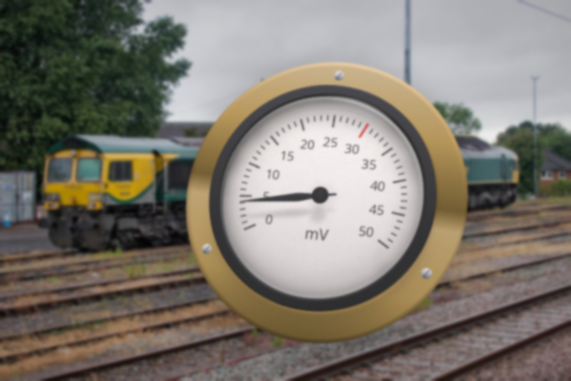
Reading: 4; mV
